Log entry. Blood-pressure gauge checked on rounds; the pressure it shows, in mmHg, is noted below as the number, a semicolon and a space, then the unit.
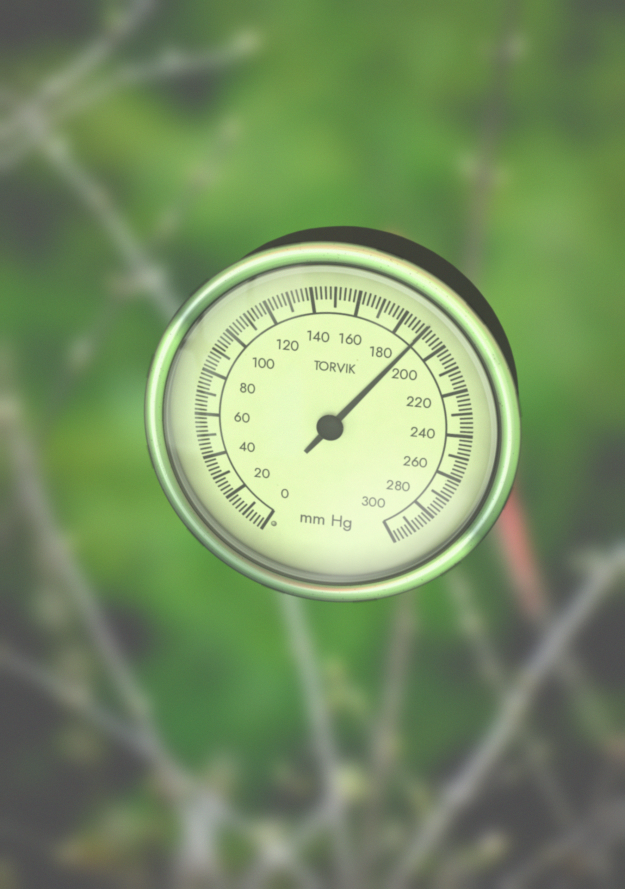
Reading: 190; mmHg
